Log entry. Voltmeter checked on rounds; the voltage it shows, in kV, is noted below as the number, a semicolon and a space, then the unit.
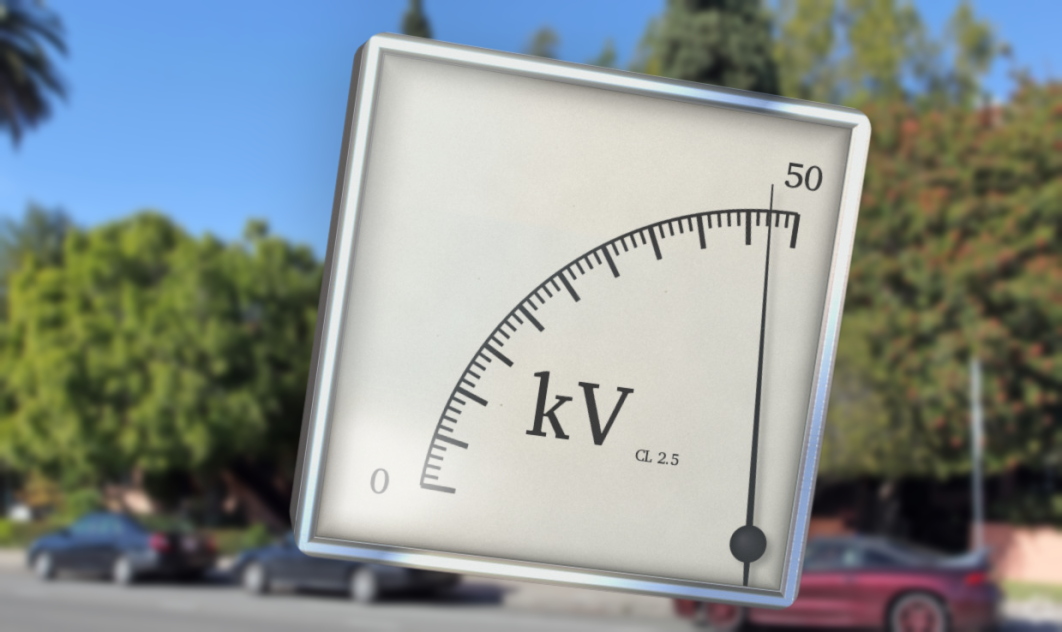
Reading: 47; kV
